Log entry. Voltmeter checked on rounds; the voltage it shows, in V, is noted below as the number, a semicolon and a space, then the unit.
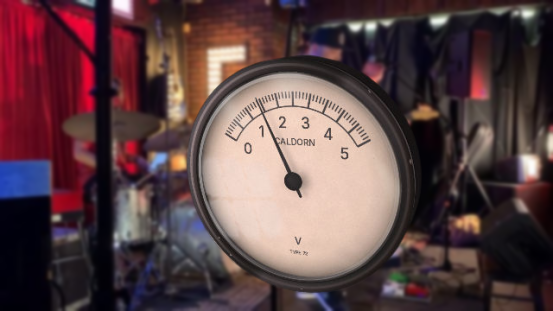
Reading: 1.5; V
